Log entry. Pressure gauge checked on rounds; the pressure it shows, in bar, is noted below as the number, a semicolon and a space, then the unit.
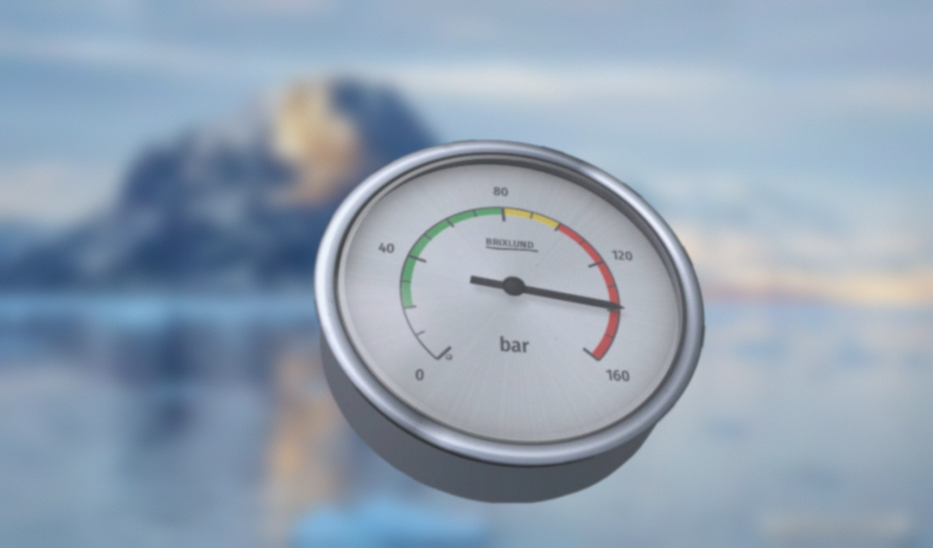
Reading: 140; bar
